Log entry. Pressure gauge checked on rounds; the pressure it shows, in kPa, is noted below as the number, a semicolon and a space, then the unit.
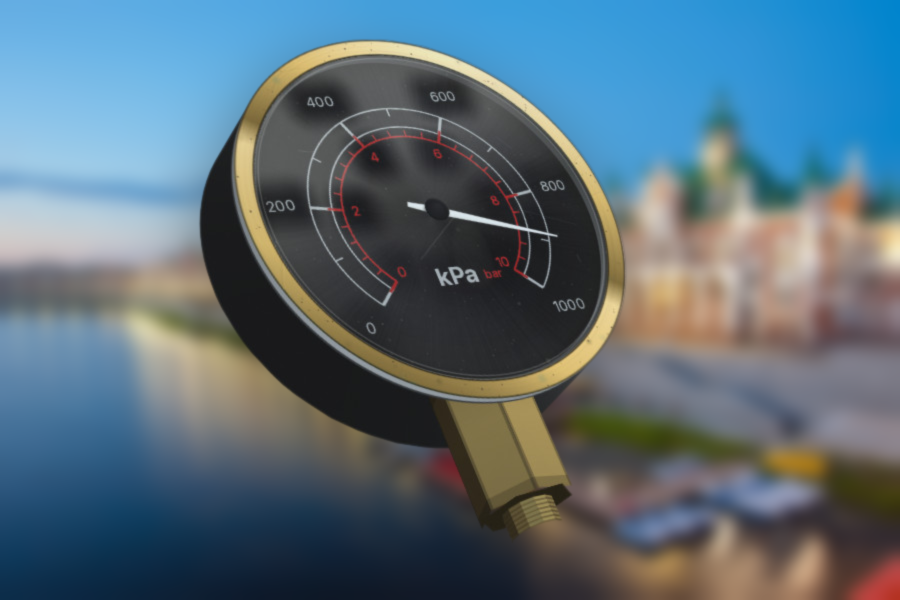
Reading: 900; kPa
